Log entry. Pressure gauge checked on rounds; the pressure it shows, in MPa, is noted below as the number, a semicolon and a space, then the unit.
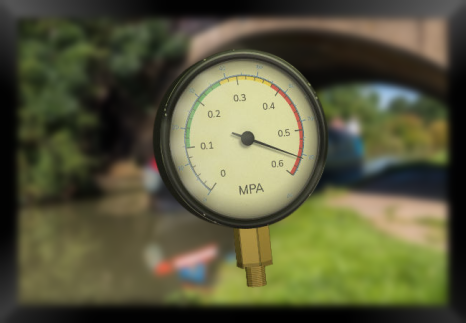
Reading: 0.56; MPa
